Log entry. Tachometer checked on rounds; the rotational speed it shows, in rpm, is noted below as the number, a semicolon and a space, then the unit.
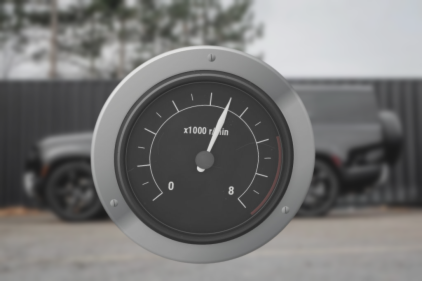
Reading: 4500; rpm
